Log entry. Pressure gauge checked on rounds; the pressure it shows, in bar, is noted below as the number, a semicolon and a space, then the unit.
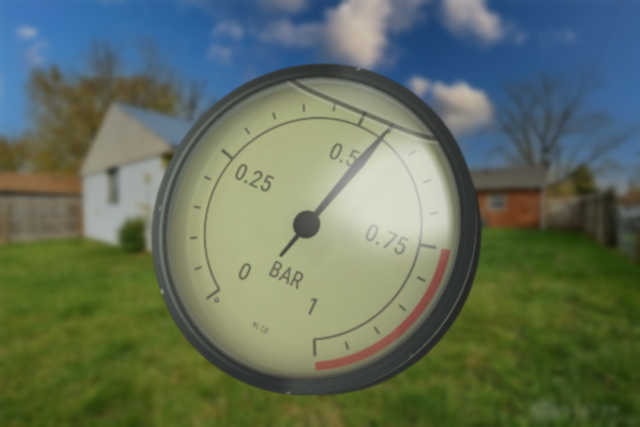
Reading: 0.55; bar
